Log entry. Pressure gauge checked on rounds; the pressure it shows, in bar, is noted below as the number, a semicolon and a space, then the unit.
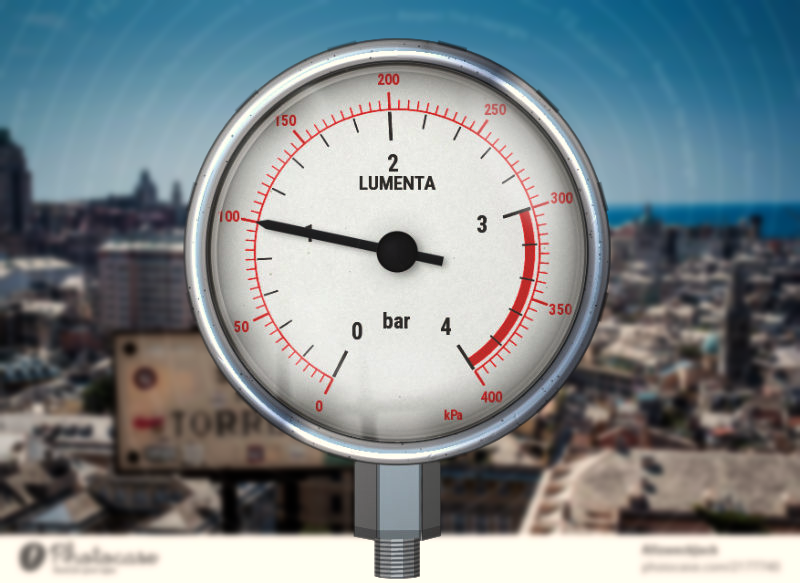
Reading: 1; bar
